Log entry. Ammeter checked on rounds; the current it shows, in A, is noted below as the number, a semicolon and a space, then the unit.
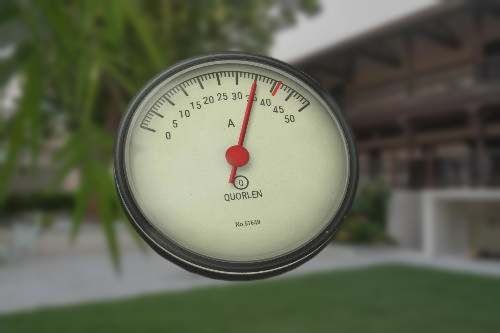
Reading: 35; A
